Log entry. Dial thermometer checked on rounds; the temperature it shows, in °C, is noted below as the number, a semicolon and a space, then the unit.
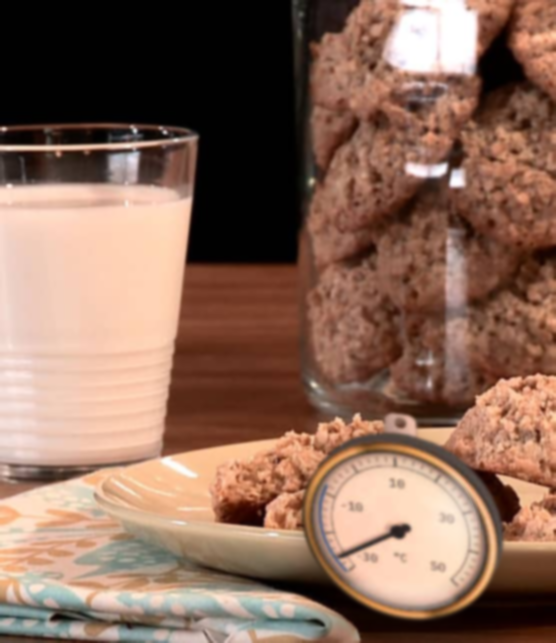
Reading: -26; °C
